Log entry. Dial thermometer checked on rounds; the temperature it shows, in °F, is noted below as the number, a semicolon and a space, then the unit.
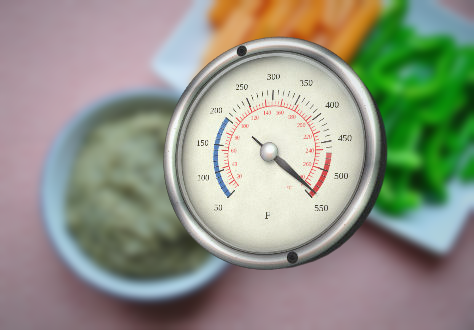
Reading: 540; °F
